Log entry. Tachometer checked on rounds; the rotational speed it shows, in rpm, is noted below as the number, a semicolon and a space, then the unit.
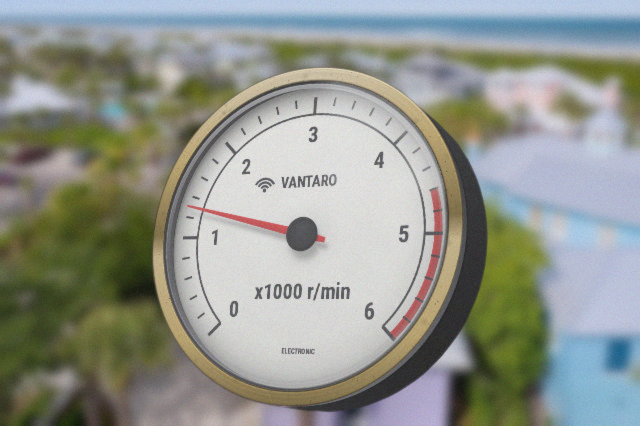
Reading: 1300; rpm
